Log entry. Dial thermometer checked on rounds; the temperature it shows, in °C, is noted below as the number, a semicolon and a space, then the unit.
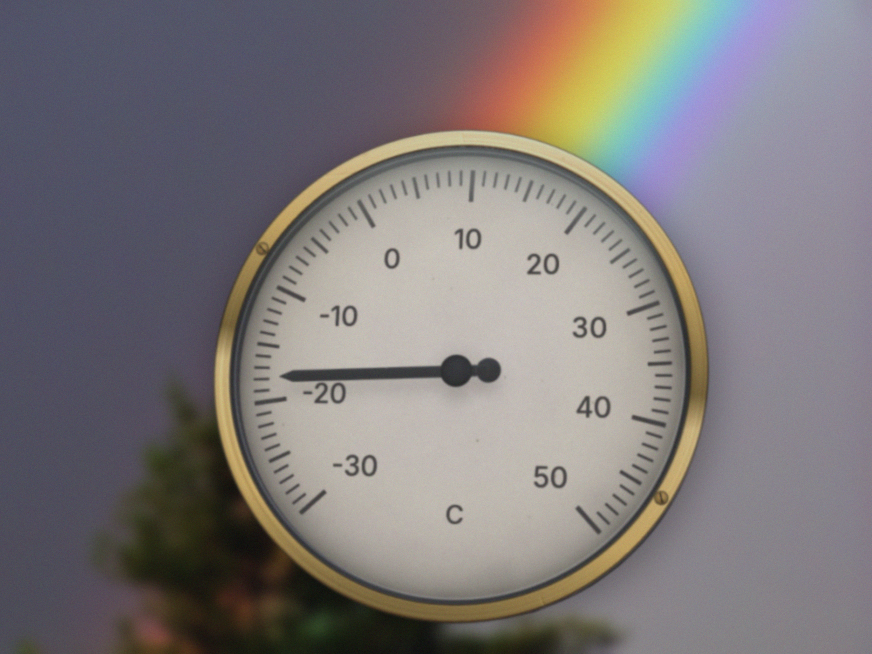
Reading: -18; °C
